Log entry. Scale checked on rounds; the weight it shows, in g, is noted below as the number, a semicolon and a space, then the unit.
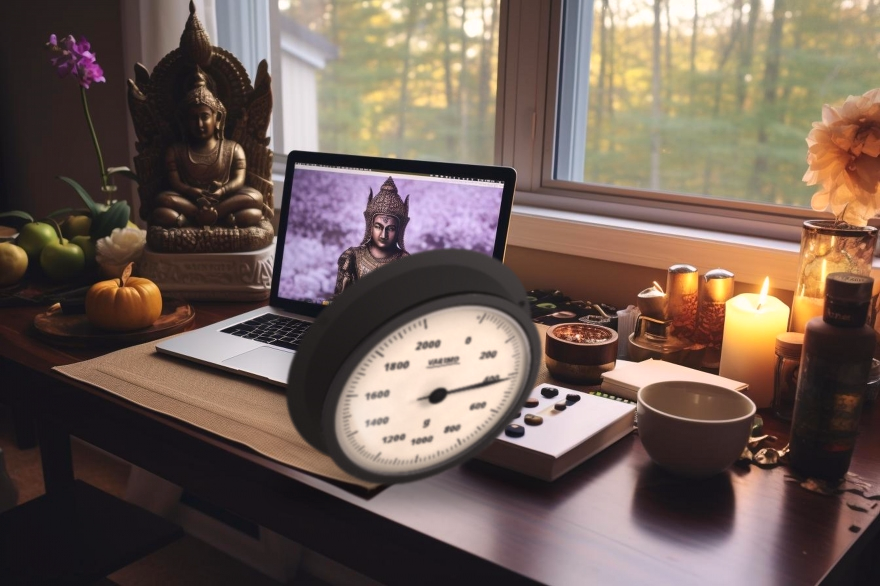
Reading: 400; g
